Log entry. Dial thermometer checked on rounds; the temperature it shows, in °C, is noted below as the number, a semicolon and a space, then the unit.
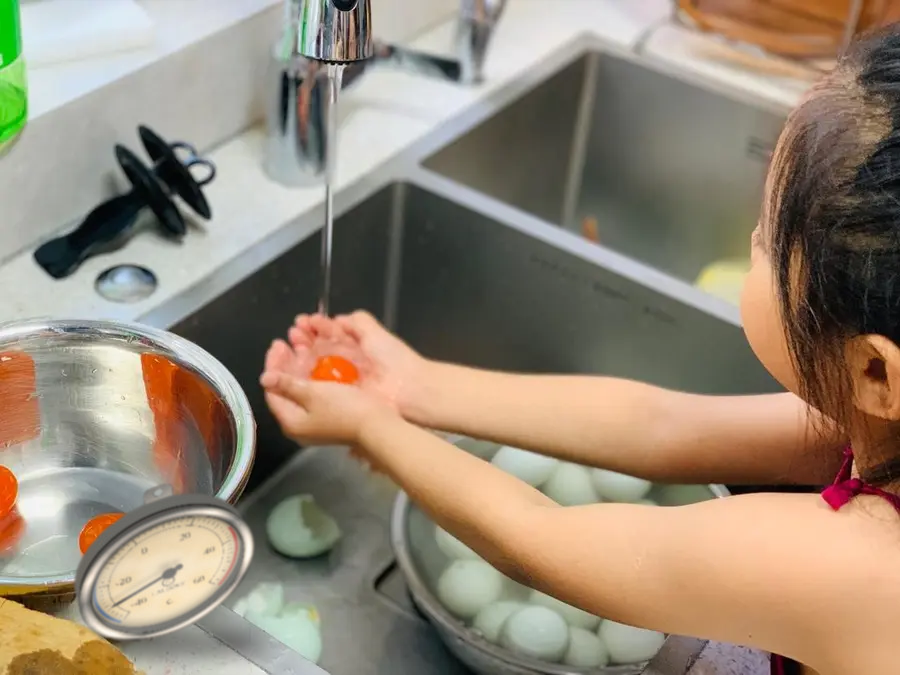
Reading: -30; °C
